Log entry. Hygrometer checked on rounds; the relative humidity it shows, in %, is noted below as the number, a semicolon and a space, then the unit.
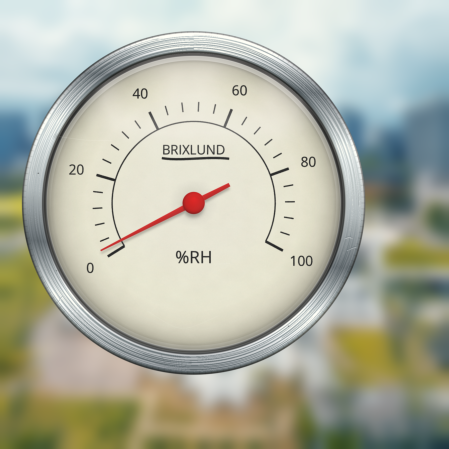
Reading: 2; %
